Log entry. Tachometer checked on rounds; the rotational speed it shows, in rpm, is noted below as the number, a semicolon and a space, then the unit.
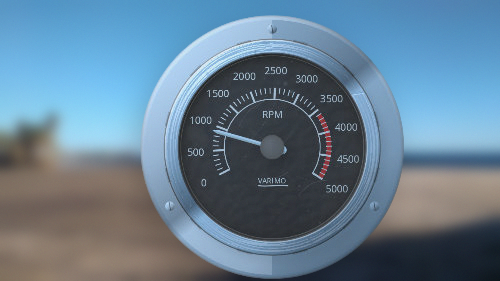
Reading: 900; rpm
